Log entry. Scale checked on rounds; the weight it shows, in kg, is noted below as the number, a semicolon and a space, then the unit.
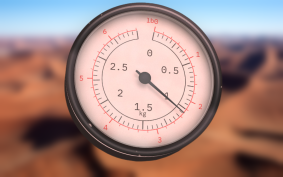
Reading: 1.05; kg
